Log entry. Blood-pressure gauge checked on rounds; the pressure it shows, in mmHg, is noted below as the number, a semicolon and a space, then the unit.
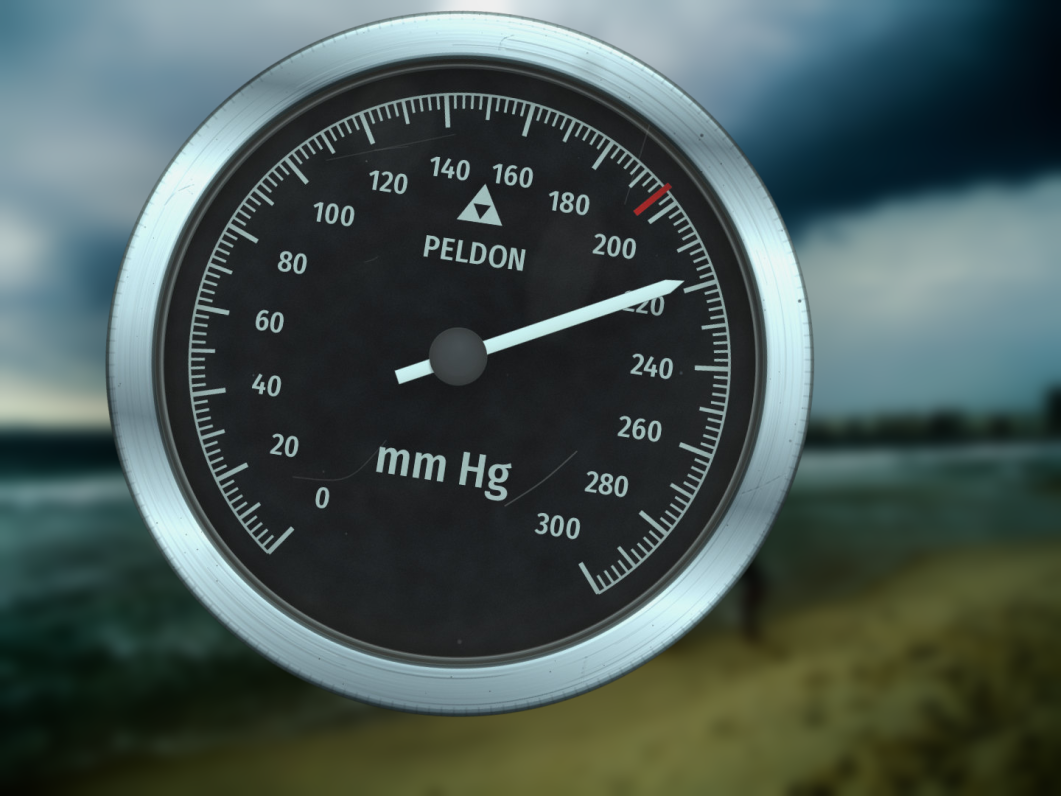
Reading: 218; mmHg
